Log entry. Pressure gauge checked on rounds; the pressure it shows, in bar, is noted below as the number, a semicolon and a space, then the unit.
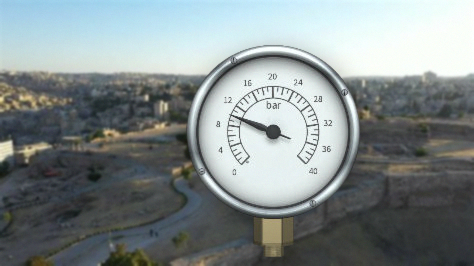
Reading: 10; bar
